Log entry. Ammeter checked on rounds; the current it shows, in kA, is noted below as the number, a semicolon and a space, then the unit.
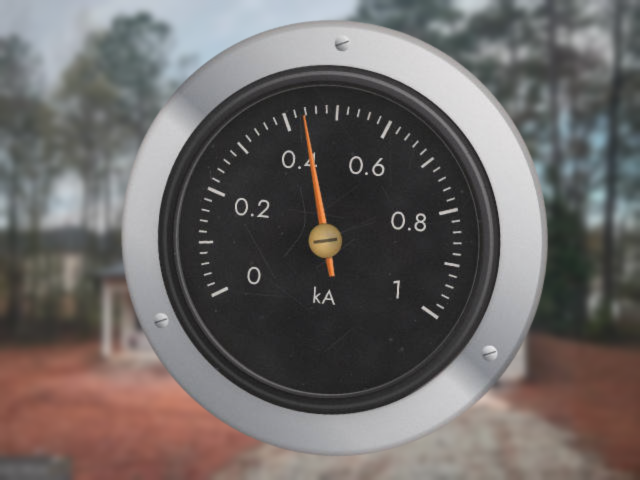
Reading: 0.44; kA
